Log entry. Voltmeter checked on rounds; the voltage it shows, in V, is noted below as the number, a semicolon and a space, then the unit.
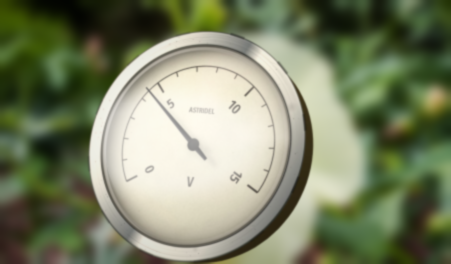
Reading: 4.5; V
